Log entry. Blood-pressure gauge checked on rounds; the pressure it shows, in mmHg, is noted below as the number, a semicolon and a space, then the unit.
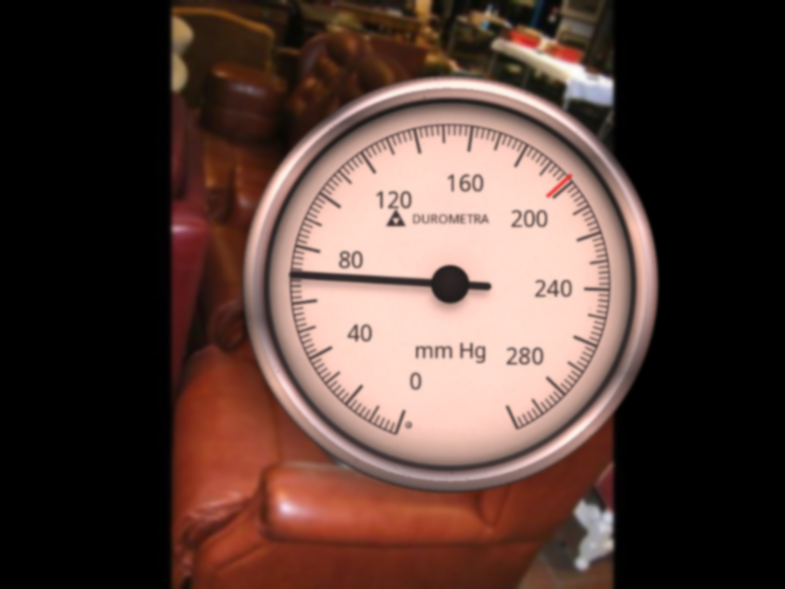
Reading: 70; mmHg
